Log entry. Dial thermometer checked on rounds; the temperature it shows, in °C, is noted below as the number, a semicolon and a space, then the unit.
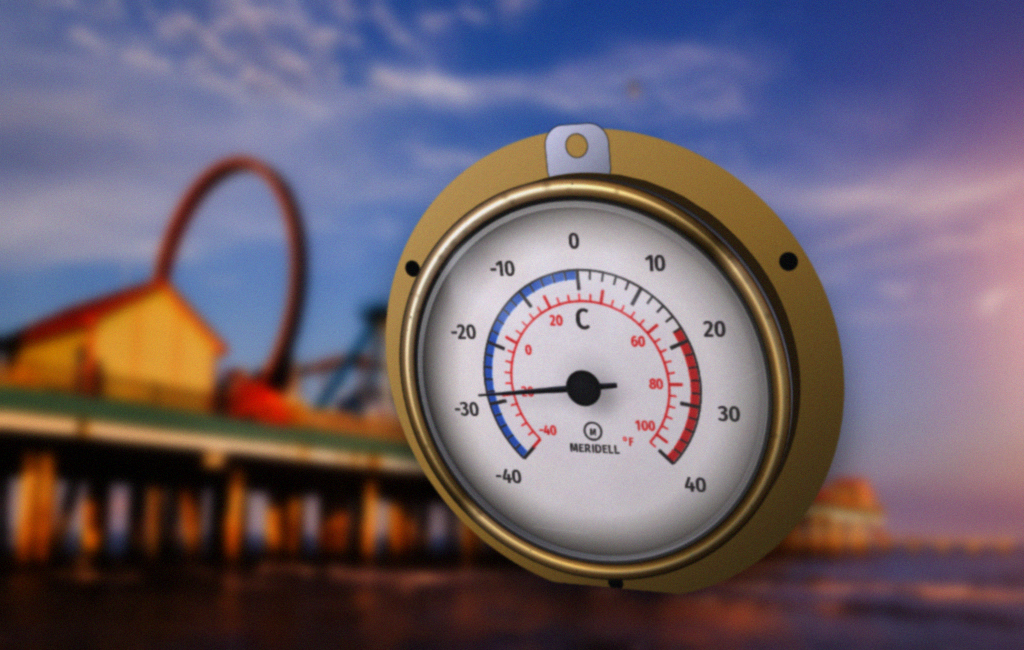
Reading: -28; °C
